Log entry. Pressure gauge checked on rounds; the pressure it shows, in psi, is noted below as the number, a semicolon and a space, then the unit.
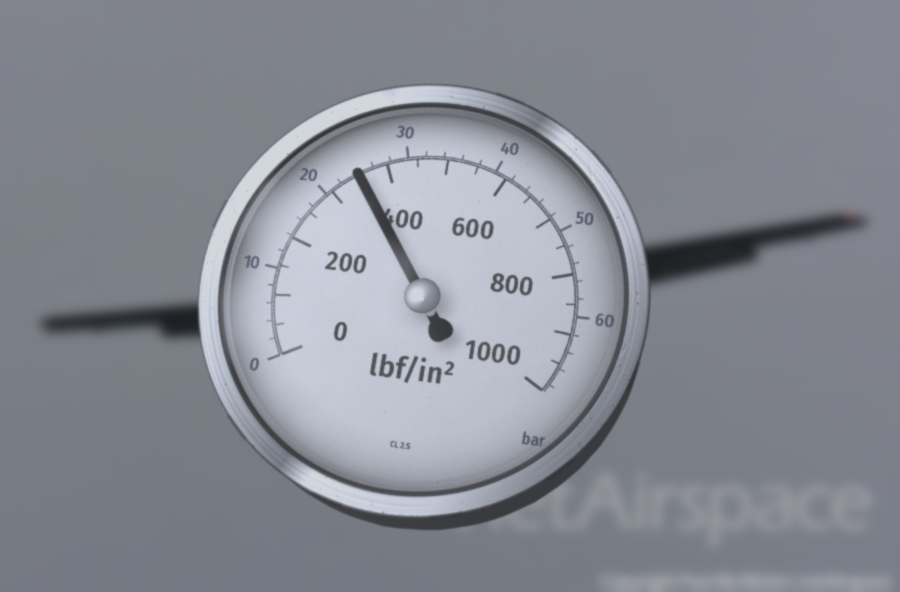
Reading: 350; psi
